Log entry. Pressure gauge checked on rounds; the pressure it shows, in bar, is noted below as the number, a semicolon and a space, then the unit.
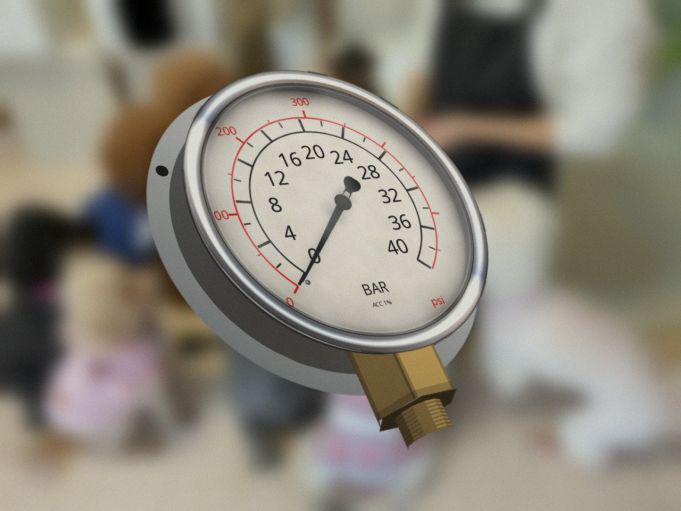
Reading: 0; bar
